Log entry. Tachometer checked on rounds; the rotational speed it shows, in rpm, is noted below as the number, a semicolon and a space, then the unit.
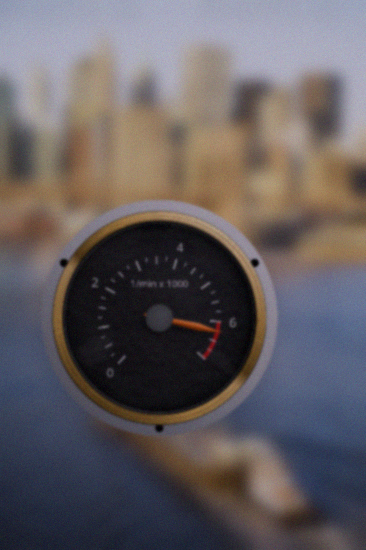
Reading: 6250; rpm
